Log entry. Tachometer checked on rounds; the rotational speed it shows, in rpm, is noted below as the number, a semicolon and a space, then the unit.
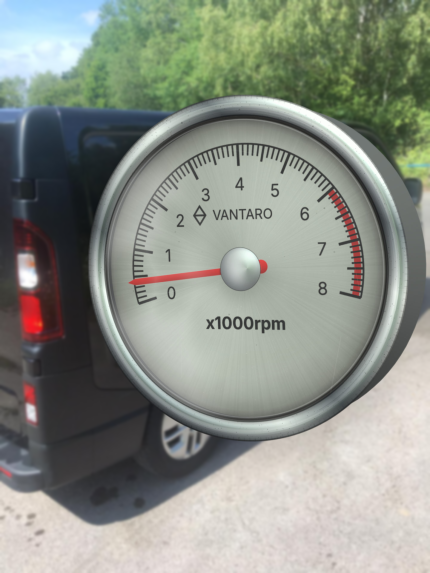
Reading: 400; rpm
